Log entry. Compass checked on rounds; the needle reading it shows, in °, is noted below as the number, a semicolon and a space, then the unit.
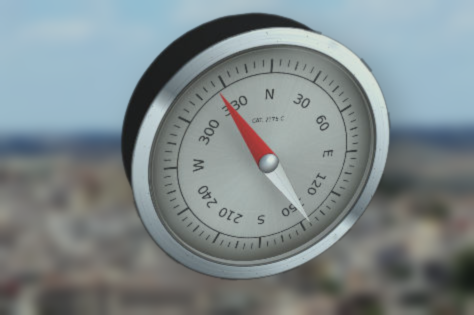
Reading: 325; °
